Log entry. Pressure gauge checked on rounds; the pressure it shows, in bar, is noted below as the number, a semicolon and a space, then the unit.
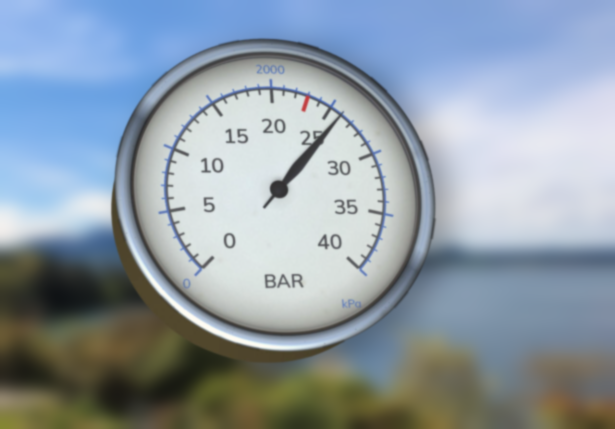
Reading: 26; bar
